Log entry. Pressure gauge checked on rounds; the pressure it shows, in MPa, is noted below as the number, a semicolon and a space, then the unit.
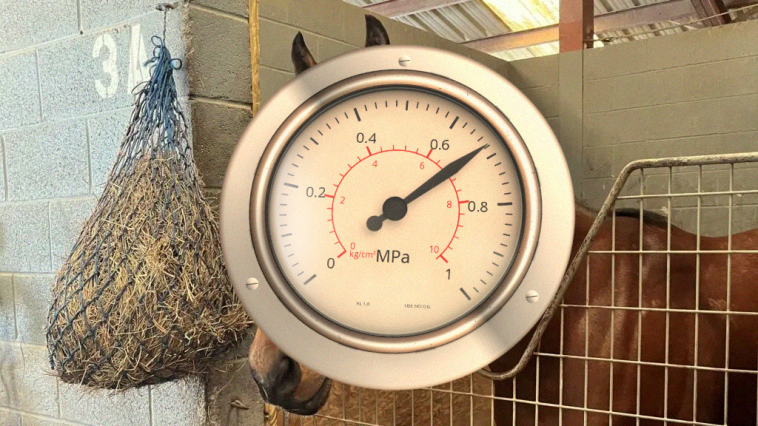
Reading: 0.68; MPa
